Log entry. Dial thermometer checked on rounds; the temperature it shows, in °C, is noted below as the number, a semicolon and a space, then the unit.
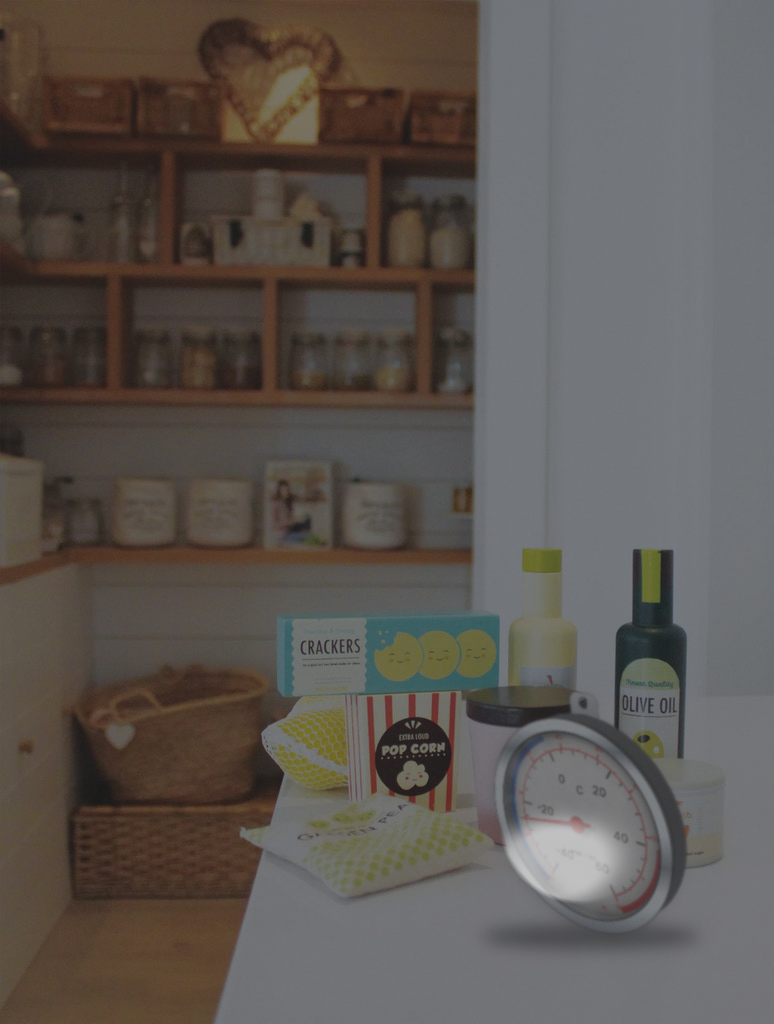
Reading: -24; °C
